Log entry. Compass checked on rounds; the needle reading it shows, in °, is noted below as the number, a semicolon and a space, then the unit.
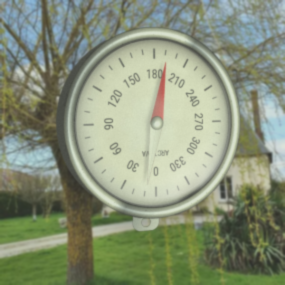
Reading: 190; °
